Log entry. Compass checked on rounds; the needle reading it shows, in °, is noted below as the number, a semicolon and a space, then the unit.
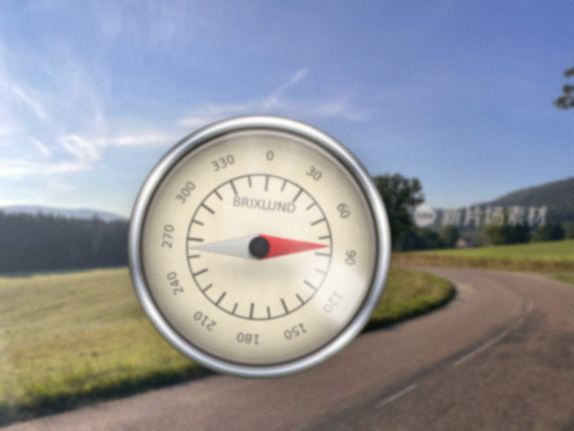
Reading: 82.5; °
